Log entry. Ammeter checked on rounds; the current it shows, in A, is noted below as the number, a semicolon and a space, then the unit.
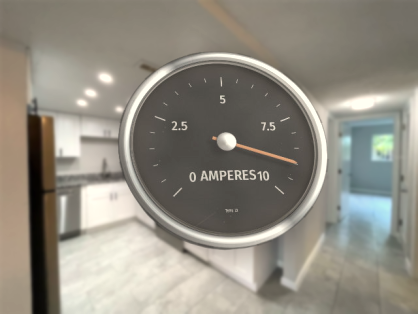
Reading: 9; A
